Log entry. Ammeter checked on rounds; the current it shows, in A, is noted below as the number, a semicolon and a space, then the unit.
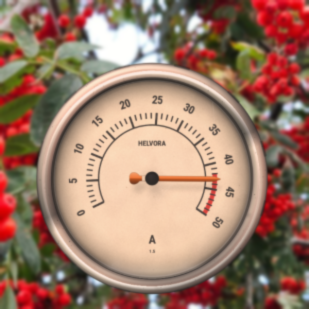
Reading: 43; A
